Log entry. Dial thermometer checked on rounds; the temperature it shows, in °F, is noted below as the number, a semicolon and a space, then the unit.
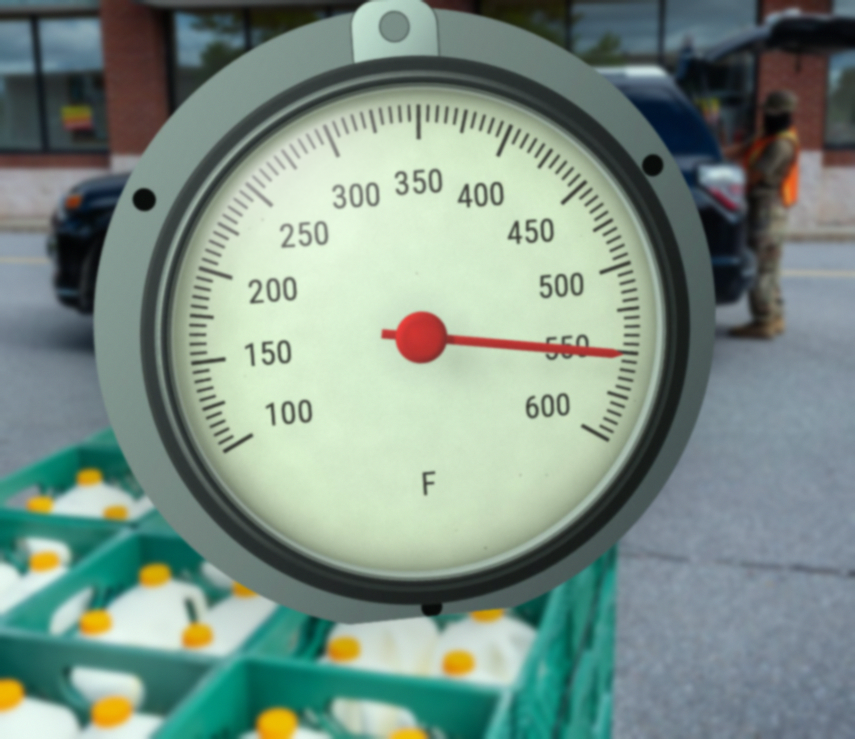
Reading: 550; °F
